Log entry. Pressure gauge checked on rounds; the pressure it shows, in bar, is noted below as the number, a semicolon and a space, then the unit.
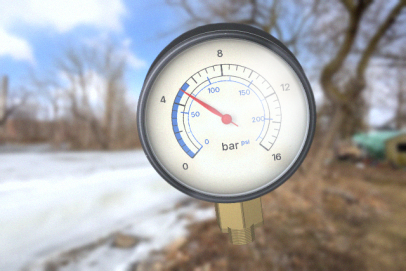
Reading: 5; bar
